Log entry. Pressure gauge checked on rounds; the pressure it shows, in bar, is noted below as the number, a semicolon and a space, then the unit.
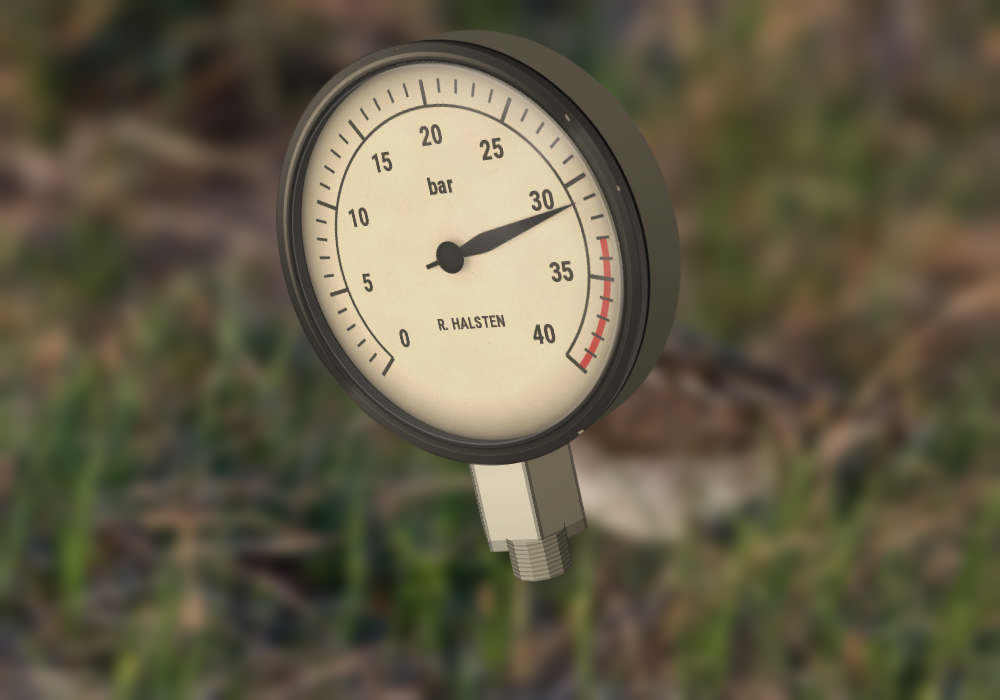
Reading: 31; bar
